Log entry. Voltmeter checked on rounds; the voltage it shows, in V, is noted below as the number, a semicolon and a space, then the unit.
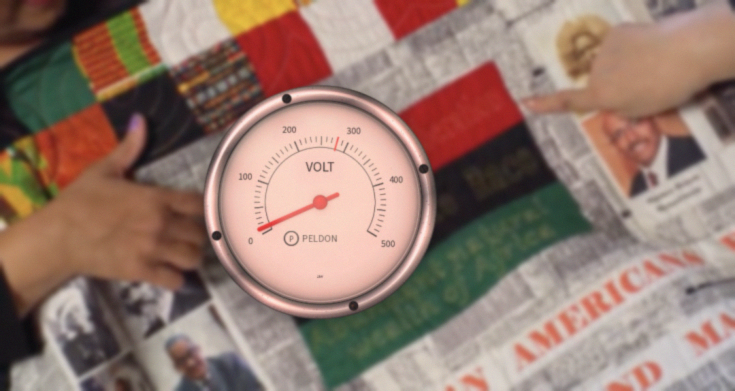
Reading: 10; V
